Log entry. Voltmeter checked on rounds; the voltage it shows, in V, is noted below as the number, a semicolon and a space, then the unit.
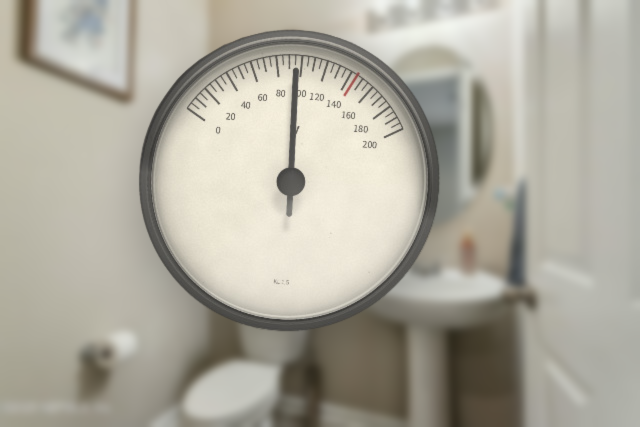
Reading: 95; V
